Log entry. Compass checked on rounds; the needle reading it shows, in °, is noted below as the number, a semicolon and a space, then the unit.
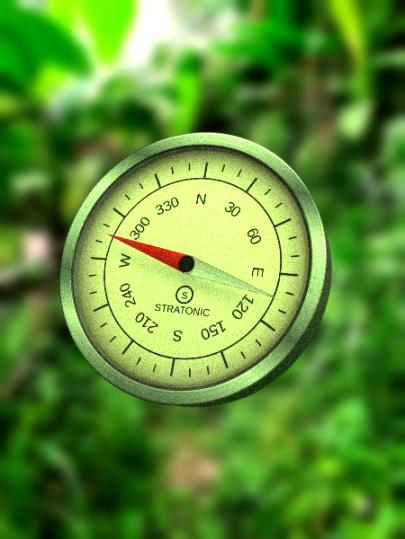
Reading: 285; °
